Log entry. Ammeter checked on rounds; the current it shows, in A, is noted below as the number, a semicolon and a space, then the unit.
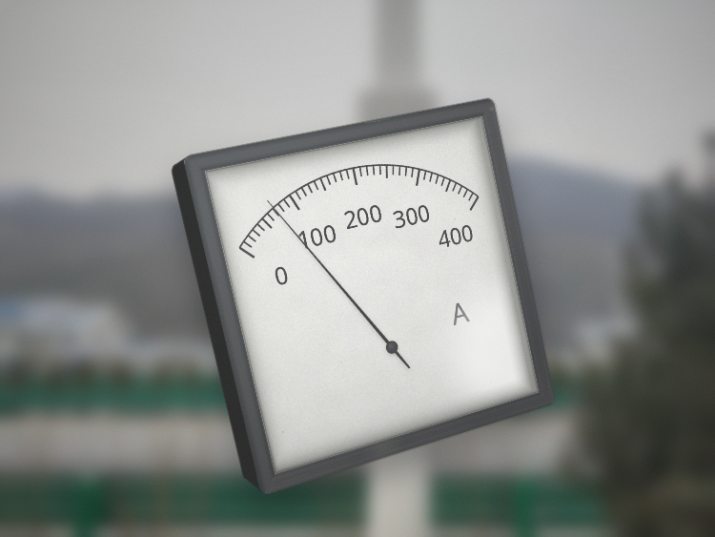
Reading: 70; A
